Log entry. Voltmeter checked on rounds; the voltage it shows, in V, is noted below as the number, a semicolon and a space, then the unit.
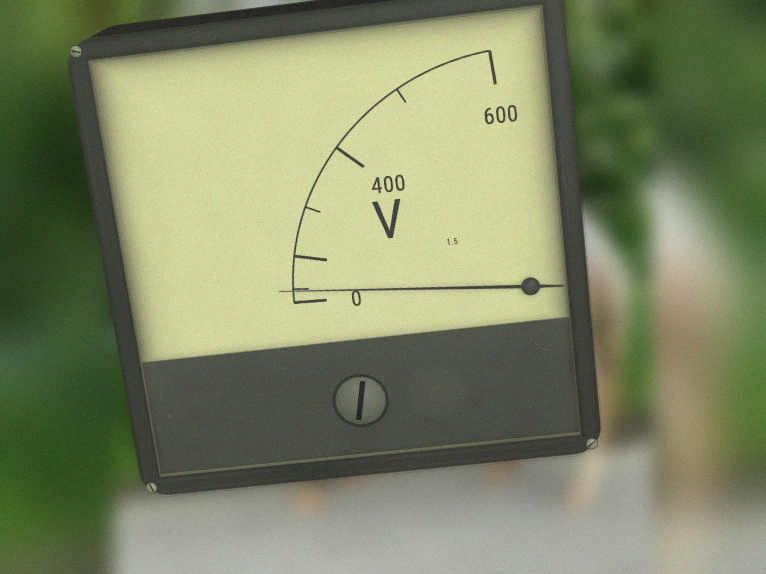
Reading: 100; V
